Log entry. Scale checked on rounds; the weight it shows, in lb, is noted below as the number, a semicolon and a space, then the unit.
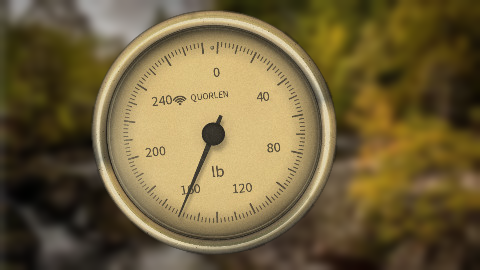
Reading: 160; lb
